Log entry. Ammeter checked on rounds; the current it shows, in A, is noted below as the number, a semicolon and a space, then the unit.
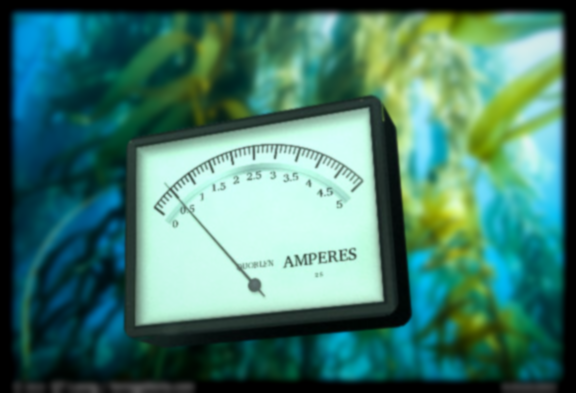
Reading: 0.5; A
